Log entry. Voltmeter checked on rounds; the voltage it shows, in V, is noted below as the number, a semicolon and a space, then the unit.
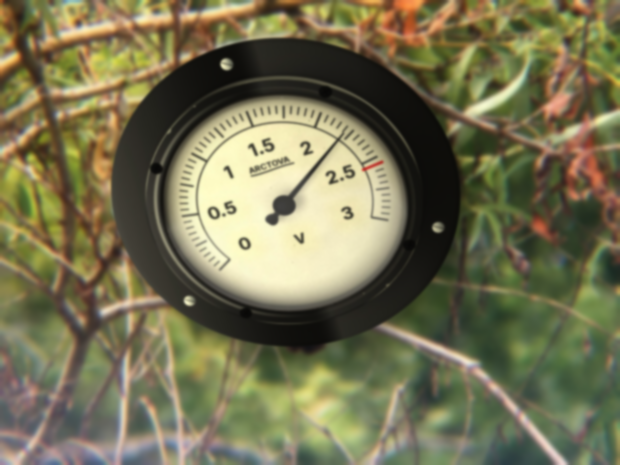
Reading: 2.2; V
